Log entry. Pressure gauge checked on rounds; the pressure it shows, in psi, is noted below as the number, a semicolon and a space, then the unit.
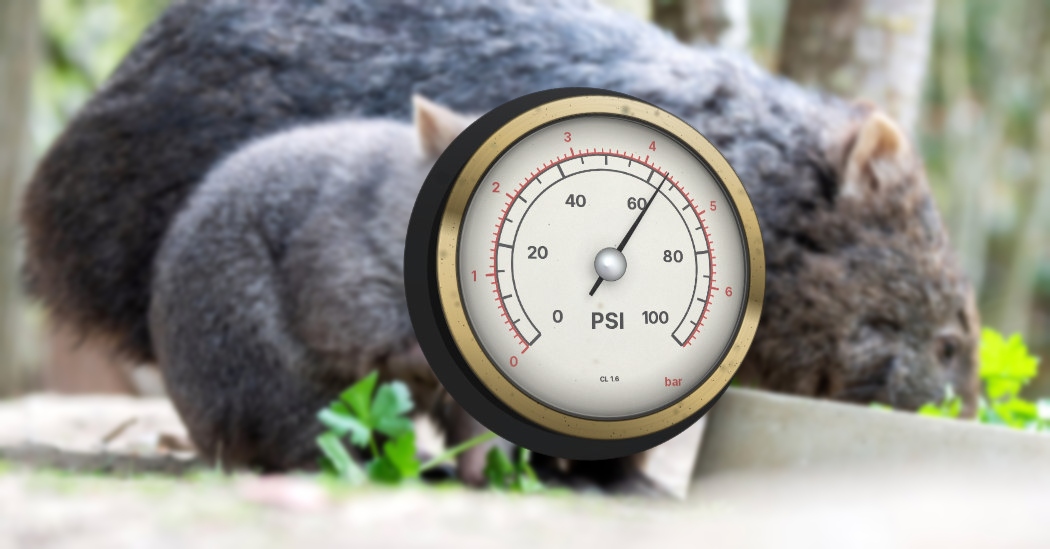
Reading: 62.5; psi
